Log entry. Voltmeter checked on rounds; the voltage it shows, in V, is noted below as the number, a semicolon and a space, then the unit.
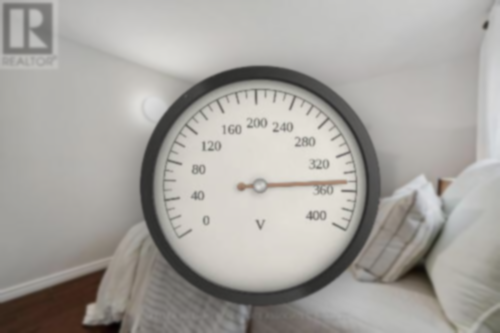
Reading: 350; V
